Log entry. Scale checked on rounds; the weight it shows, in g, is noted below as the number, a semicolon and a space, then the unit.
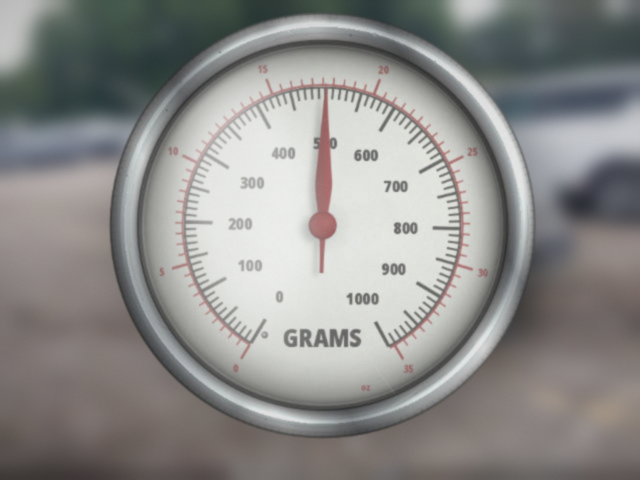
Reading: 500; g
